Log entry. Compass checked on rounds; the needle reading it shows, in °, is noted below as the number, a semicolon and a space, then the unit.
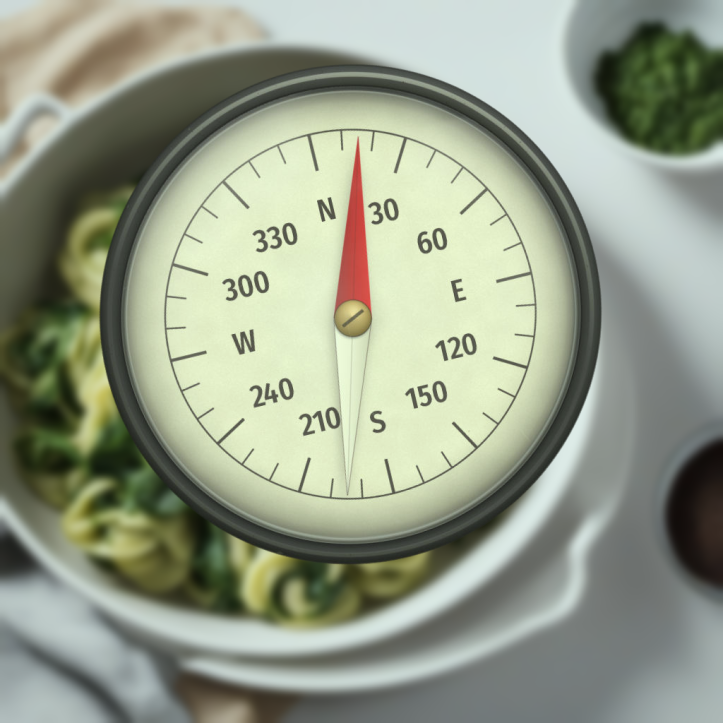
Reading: 15; °
